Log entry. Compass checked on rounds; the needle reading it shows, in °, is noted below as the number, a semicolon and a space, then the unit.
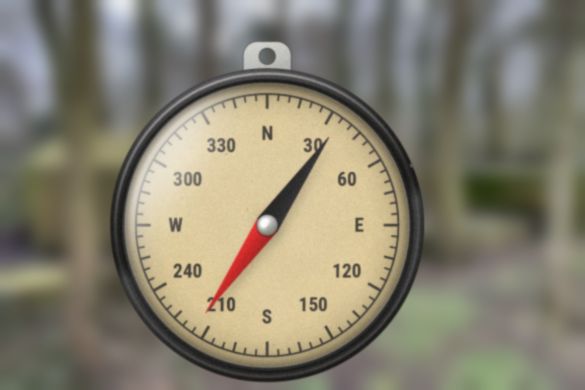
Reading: 215; °
